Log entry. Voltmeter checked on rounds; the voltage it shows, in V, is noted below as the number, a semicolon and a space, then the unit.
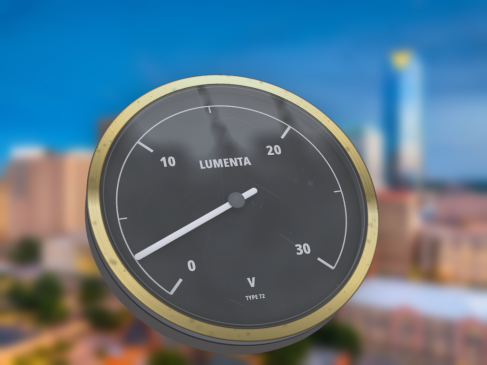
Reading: 2.5; V
